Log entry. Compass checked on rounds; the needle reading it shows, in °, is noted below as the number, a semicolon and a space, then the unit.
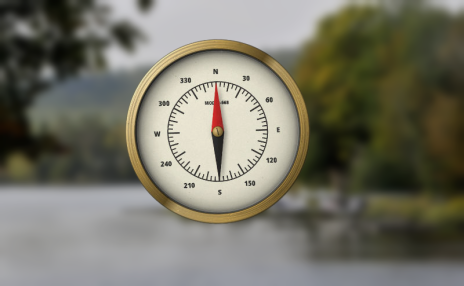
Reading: 0; °
